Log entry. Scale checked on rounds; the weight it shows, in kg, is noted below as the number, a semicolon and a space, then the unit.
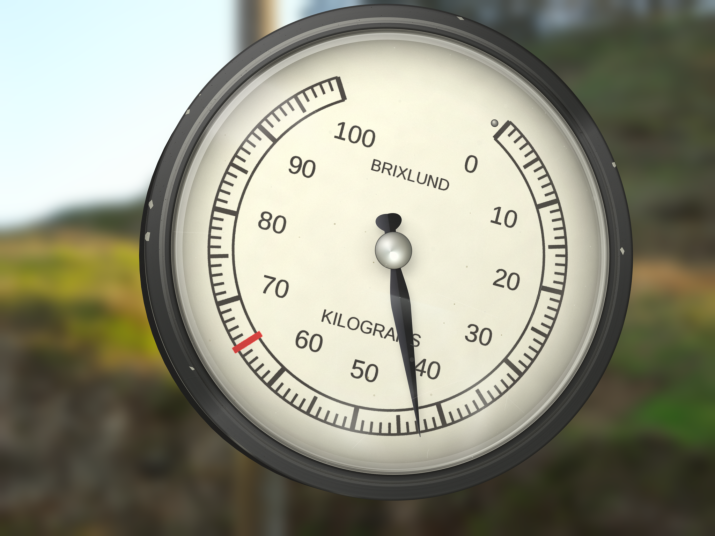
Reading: 43; kg
